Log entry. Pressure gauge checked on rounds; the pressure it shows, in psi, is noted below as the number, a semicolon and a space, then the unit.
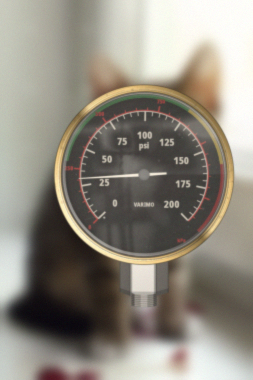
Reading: 30; psi
